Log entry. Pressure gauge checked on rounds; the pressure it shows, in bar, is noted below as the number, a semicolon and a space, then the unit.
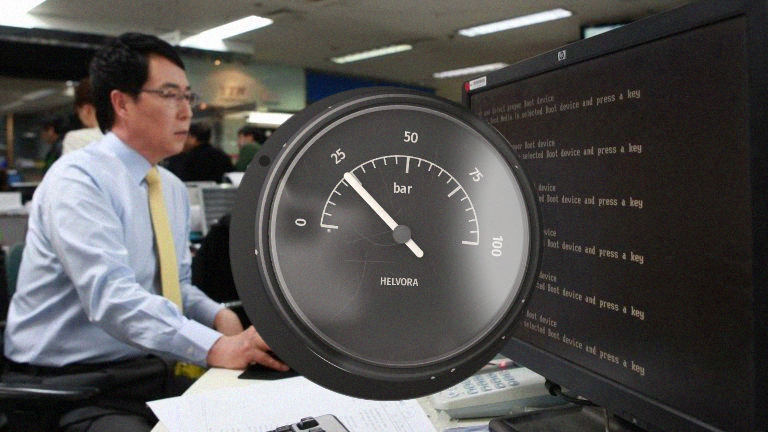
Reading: 22.5; bar
